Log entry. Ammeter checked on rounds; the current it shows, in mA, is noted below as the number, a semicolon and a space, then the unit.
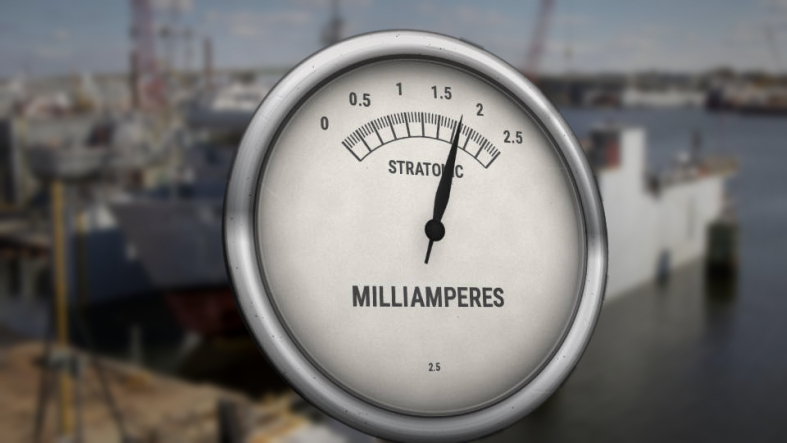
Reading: 1.75; mA
